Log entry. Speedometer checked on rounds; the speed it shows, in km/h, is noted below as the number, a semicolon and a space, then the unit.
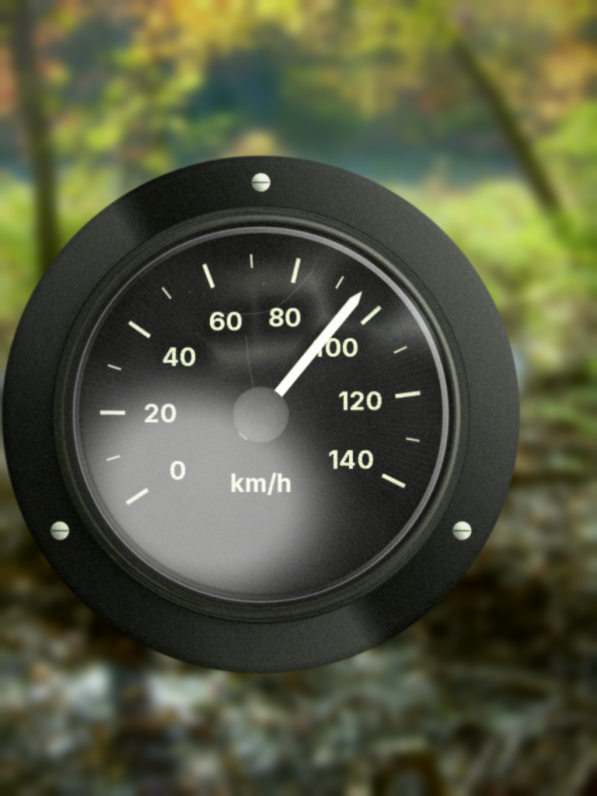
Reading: 95; km/h
